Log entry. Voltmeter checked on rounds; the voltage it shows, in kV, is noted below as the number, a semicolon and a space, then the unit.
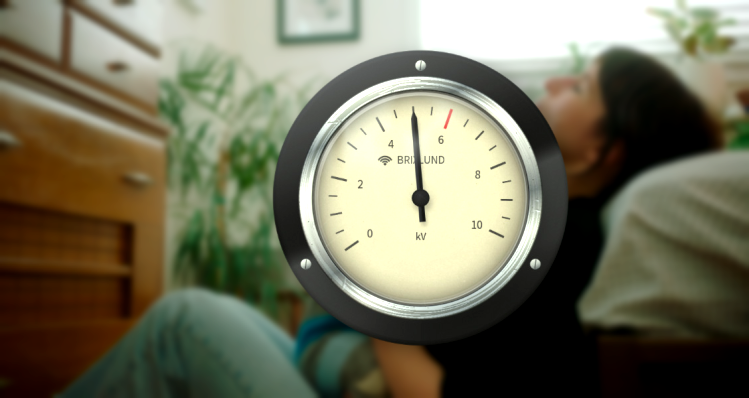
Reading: 5; kV
